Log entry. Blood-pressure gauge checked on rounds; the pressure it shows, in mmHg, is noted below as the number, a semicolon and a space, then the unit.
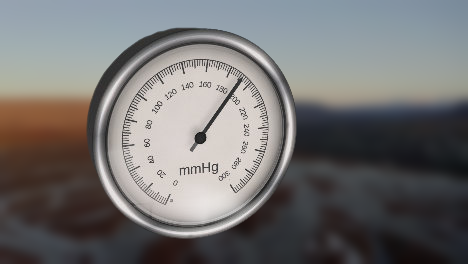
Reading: 190; mmHg
